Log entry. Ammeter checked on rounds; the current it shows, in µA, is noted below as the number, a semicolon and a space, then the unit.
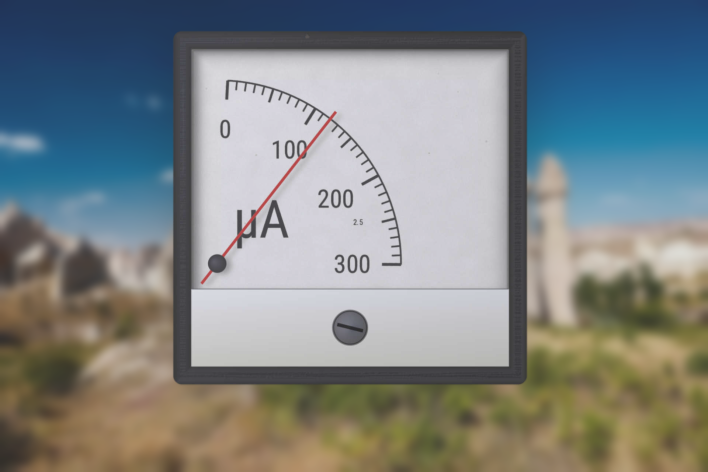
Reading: 120; µA
